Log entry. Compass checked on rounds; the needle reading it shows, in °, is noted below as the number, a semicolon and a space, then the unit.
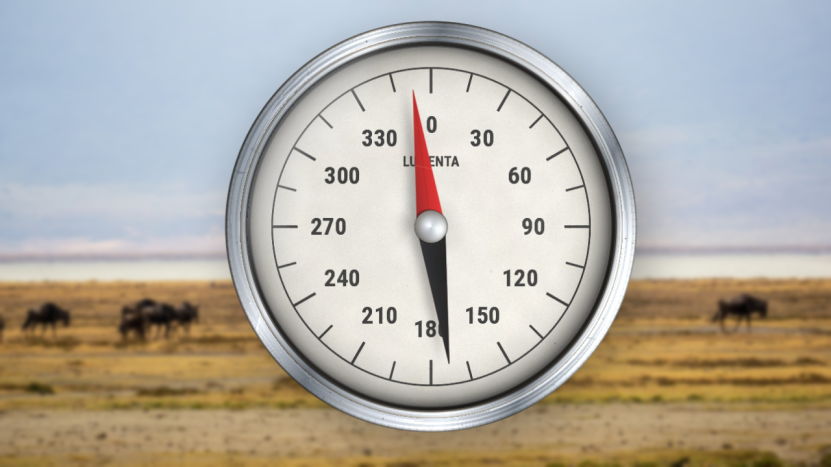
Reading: 352.5; °
